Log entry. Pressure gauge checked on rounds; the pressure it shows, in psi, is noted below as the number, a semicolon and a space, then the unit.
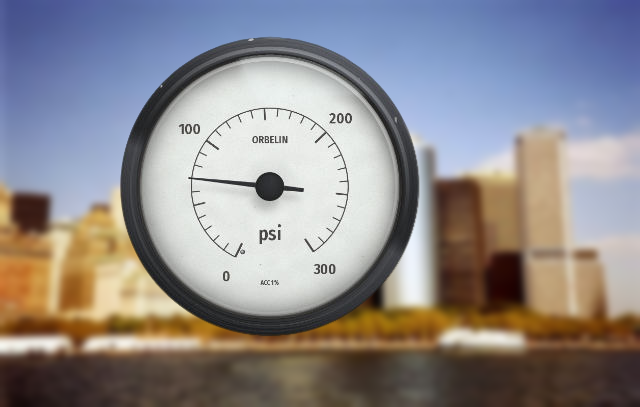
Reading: 70; psi
